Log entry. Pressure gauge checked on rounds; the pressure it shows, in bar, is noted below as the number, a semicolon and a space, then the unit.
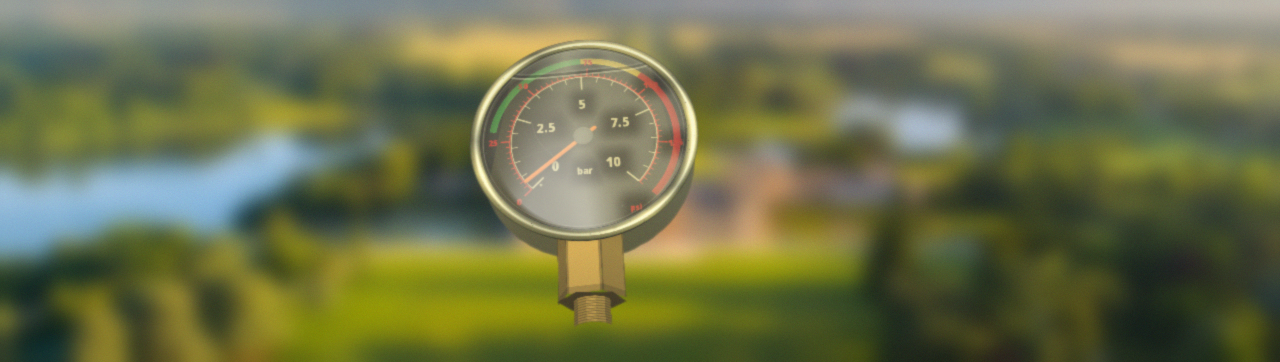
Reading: 0.25; bar
